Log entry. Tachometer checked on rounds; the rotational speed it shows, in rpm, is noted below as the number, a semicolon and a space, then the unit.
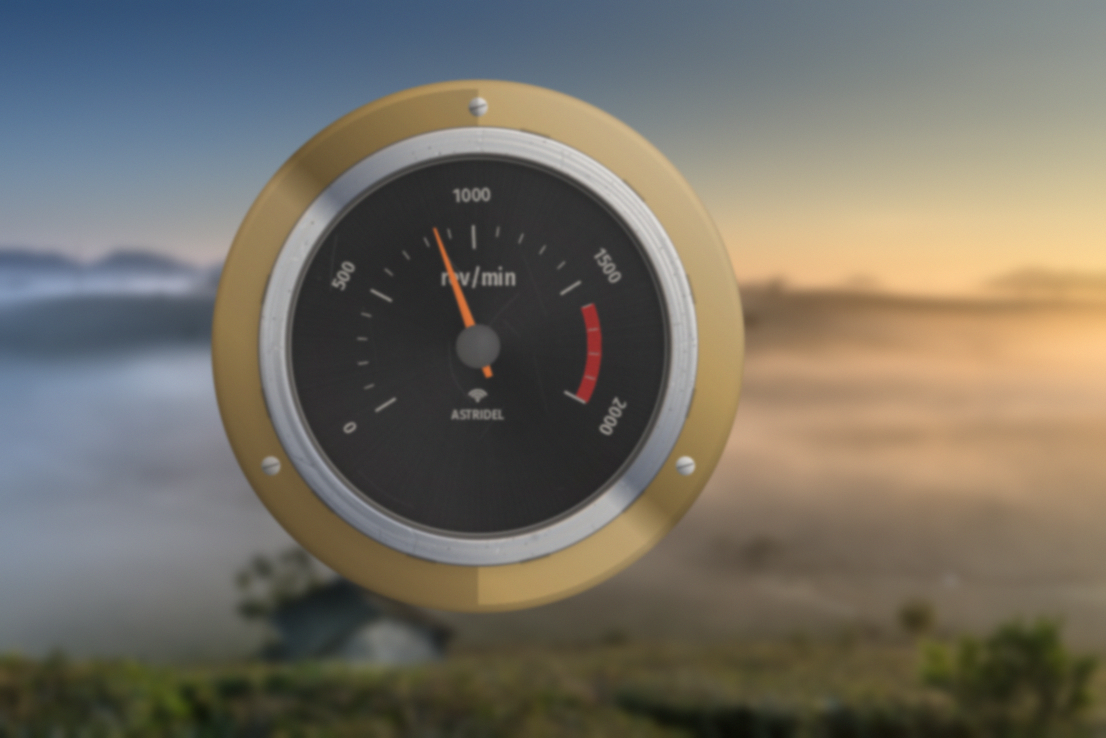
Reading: 850; rpm
